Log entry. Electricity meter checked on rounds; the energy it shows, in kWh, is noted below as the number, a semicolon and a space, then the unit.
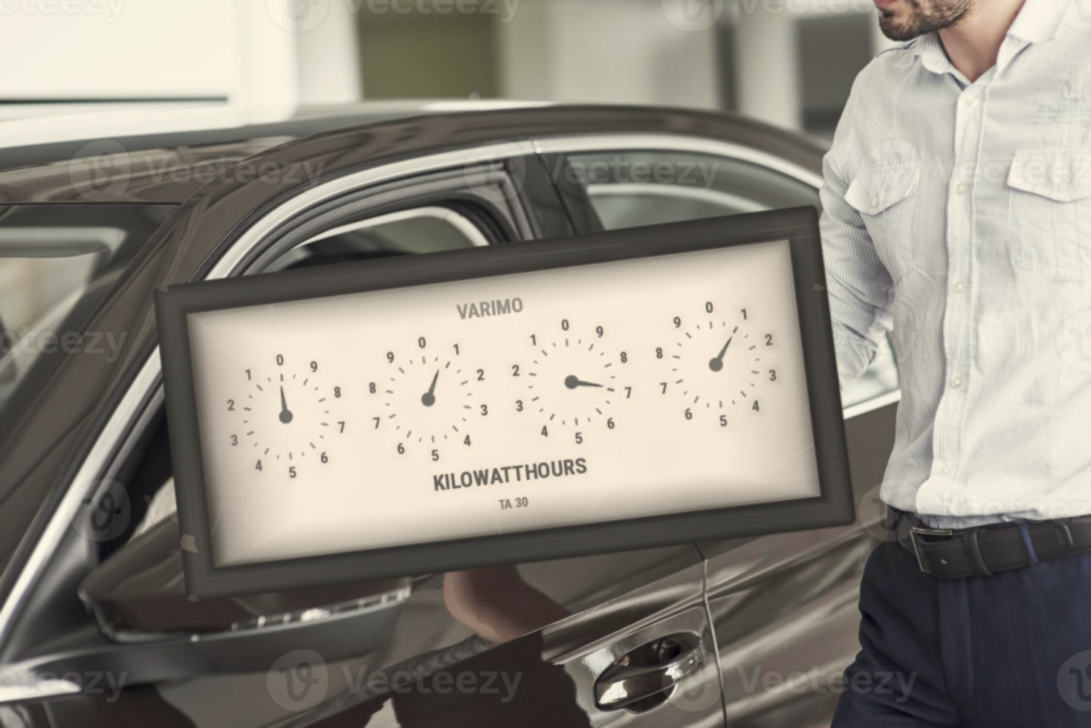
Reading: 71; kWh
